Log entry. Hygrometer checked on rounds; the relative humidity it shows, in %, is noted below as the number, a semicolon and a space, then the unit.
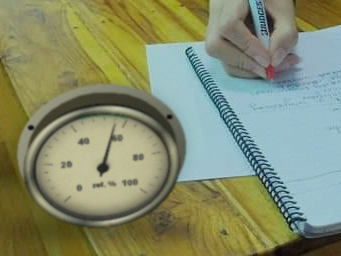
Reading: 56; %
